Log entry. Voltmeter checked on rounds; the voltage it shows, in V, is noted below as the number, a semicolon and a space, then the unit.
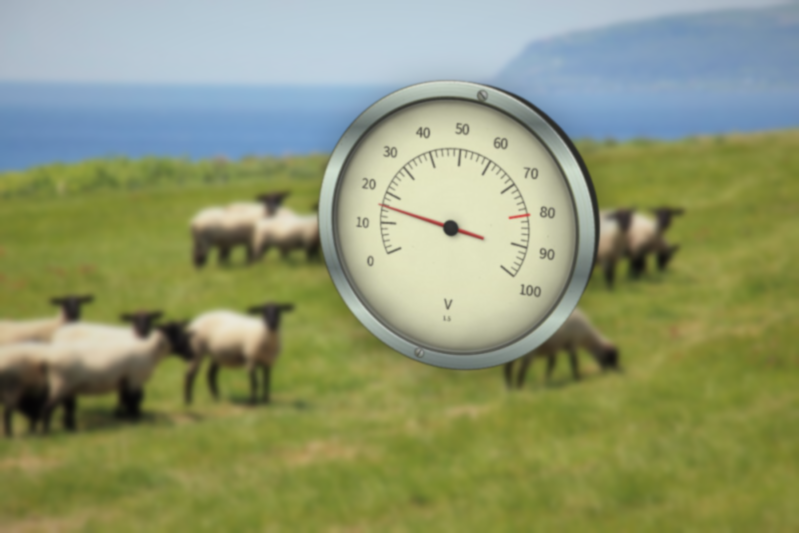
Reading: 16; V
